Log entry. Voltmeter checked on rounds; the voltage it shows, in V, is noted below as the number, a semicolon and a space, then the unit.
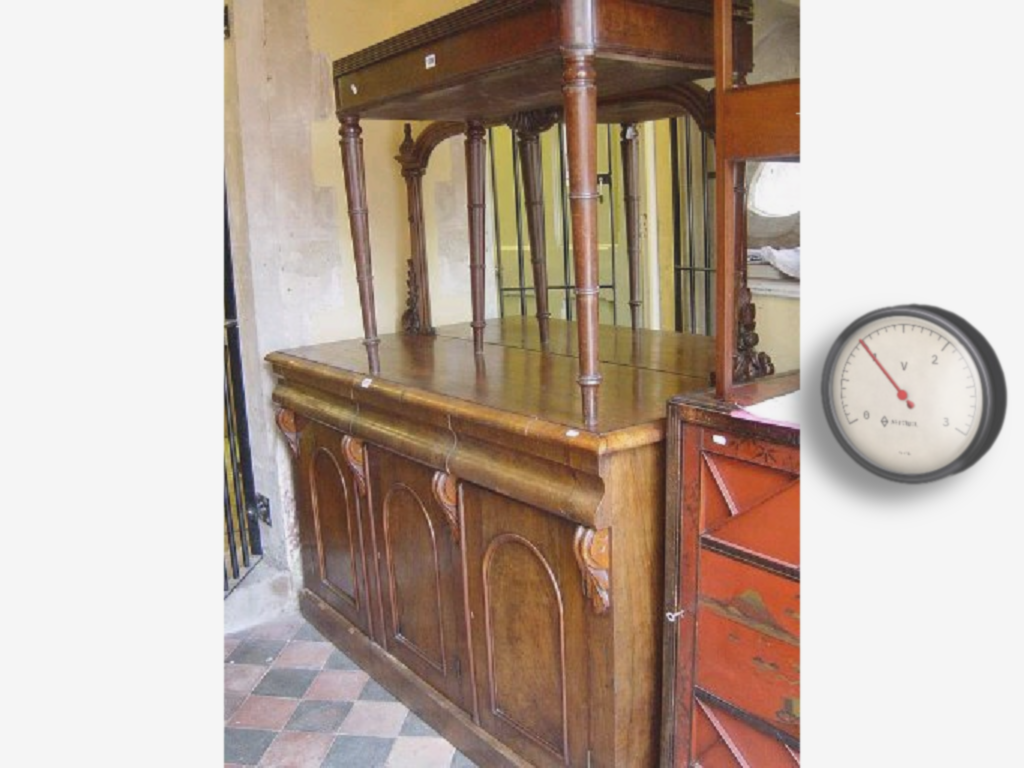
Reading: 1; V
